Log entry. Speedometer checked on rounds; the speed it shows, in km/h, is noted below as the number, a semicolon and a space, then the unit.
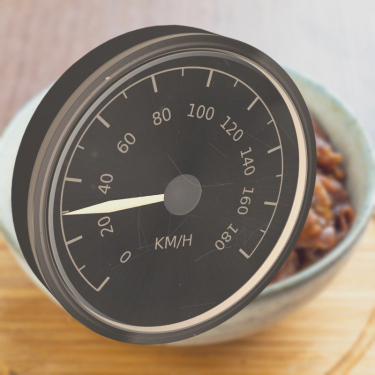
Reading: 30; km/h
